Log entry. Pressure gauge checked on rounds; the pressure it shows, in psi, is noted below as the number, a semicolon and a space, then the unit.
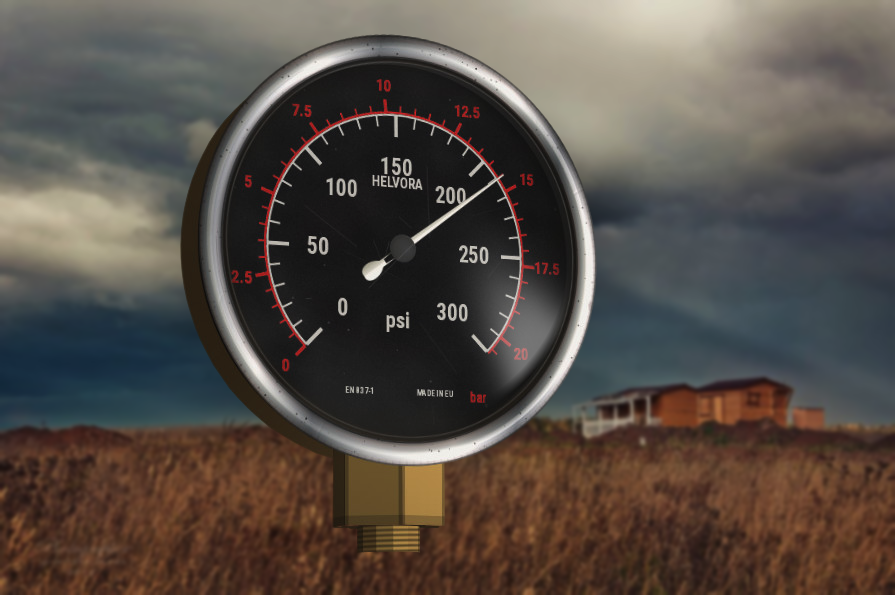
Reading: 210; psi
